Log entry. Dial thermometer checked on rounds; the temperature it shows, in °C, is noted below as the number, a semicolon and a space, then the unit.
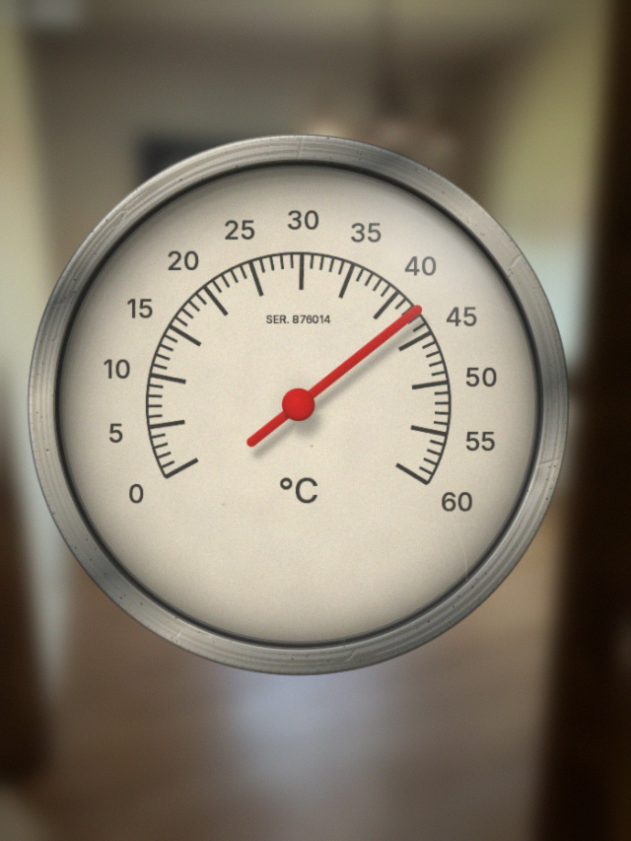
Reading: 42.5; °C
